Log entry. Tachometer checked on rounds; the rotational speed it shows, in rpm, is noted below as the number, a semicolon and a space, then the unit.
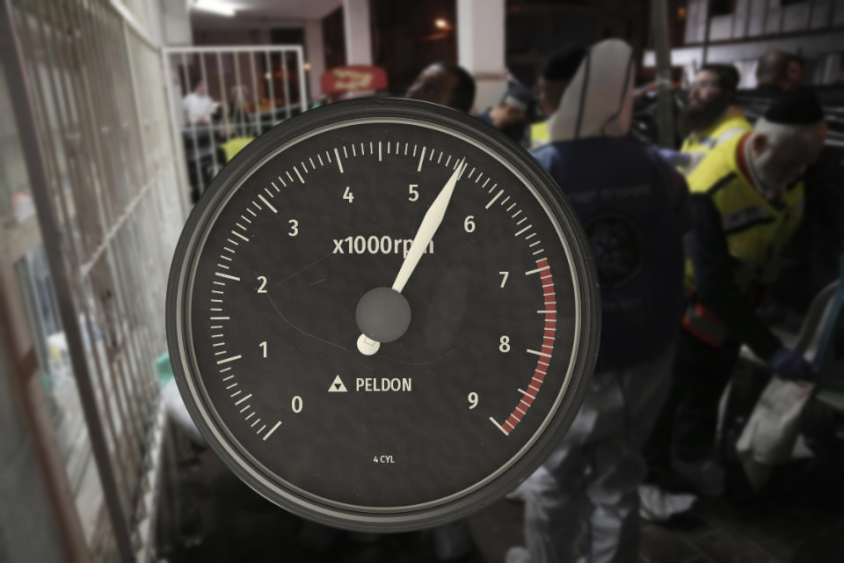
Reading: 5450; rpm
